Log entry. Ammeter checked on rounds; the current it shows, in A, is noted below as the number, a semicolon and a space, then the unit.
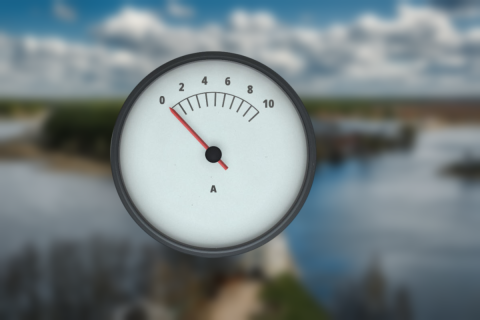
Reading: 0; A
